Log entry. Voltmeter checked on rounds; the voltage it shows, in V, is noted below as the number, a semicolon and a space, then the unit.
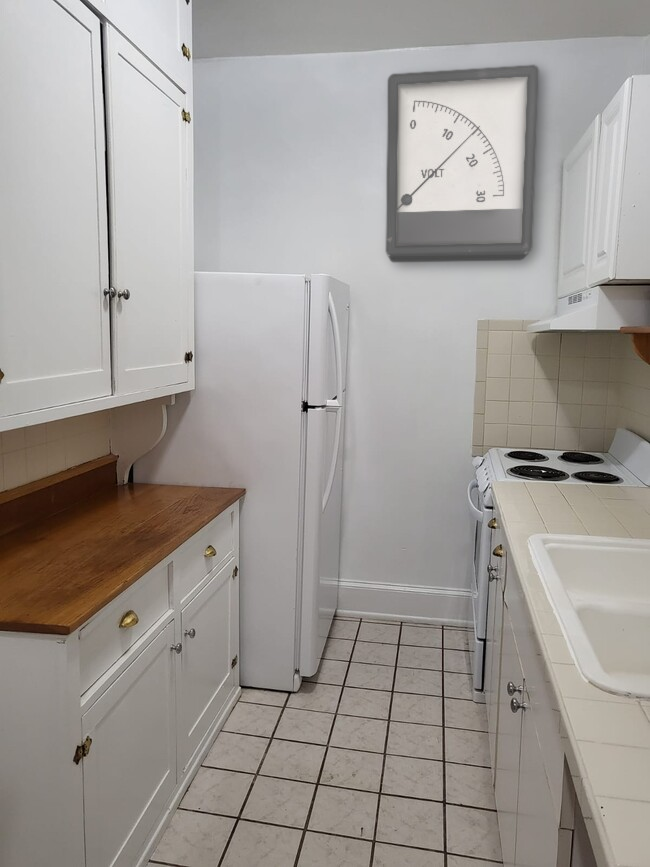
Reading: 15; V
